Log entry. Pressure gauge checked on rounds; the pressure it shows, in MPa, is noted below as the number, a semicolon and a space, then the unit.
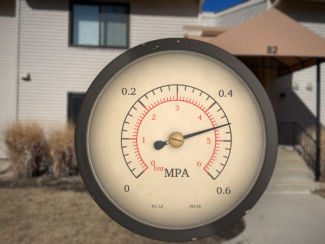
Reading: 0.46; MPa
